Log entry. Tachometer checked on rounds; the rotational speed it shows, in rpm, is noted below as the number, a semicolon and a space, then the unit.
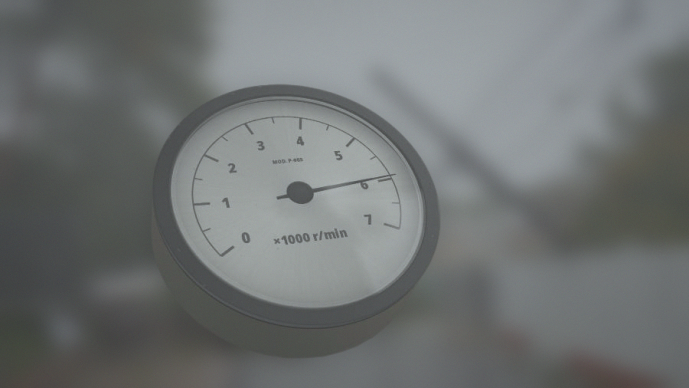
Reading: 6000; rpm
